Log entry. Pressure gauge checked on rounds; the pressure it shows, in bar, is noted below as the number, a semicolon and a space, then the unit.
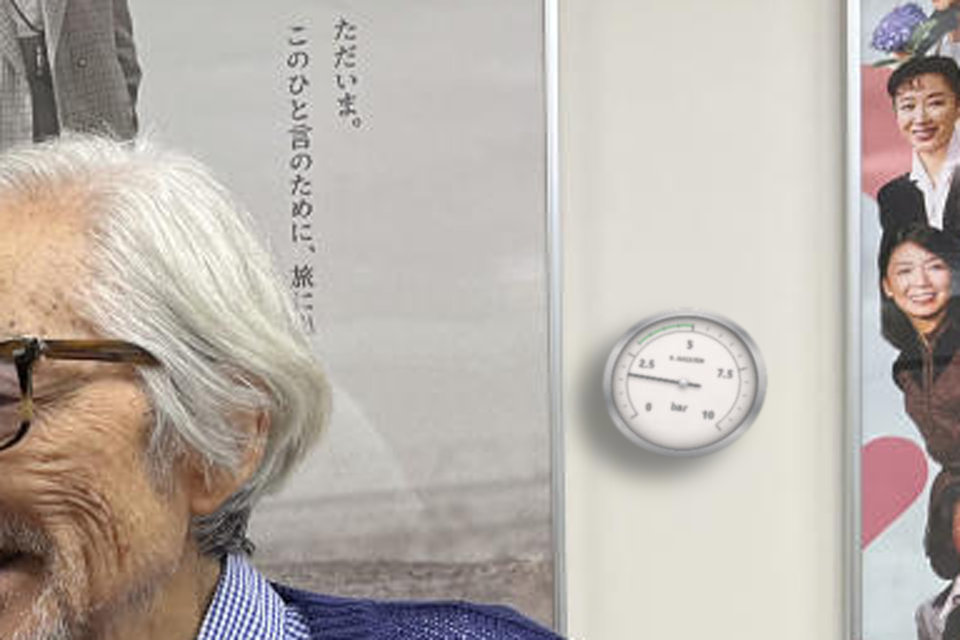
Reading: 1.75; bar
